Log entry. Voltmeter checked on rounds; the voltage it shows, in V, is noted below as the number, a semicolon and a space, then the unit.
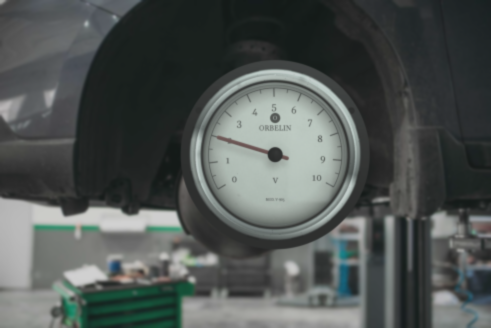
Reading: 2; V
